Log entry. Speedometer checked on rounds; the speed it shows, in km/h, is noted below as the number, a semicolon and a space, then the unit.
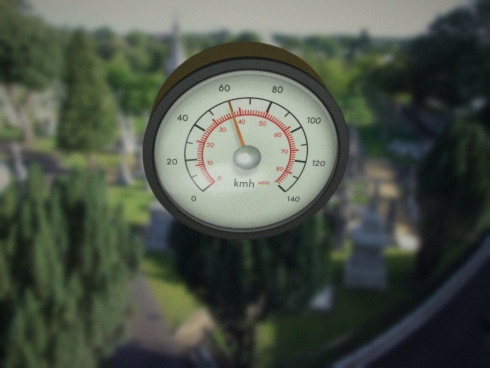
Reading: 60; km/h
